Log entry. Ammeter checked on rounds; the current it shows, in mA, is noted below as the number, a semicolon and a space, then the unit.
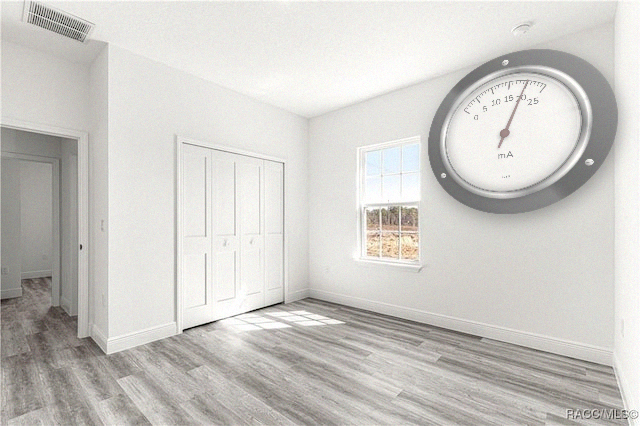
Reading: 20; mA
